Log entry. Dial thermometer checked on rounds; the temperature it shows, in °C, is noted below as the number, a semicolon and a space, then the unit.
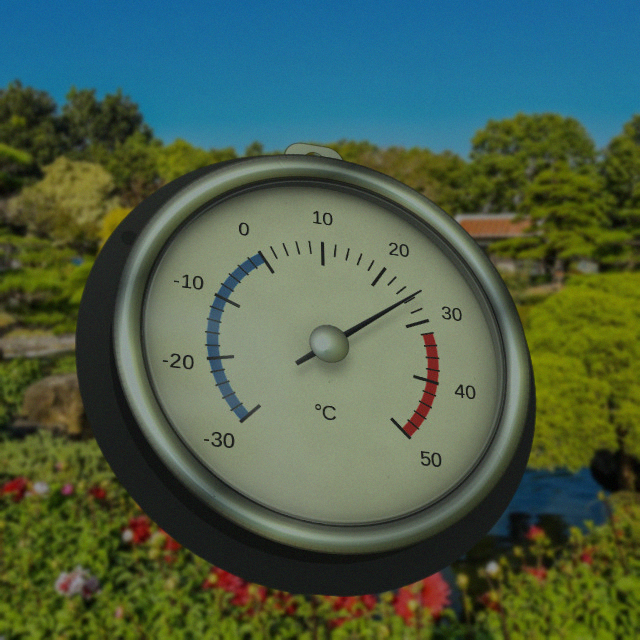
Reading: 26; °C
